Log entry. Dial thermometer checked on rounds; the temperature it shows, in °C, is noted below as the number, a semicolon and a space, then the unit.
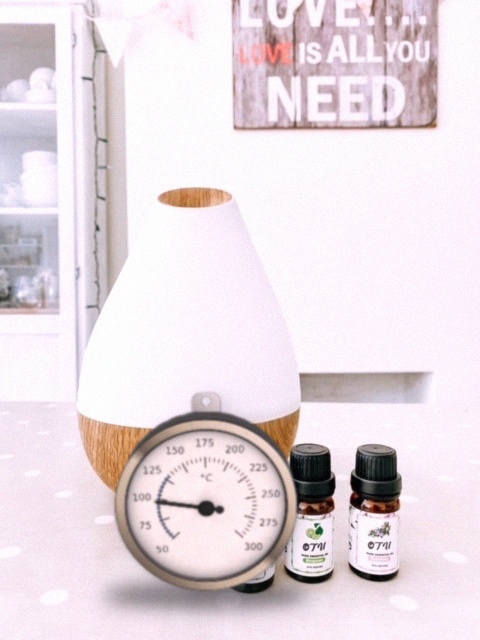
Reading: 100; °C
